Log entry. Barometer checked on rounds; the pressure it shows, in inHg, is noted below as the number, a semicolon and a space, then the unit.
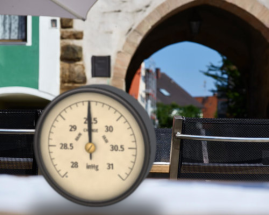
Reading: 29.5; inHg
